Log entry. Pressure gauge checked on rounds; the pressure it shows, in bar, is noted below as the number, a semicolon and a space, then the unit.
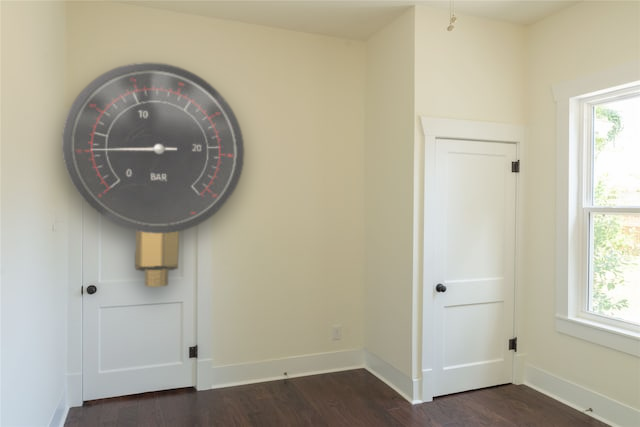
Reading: 3.5; bar
